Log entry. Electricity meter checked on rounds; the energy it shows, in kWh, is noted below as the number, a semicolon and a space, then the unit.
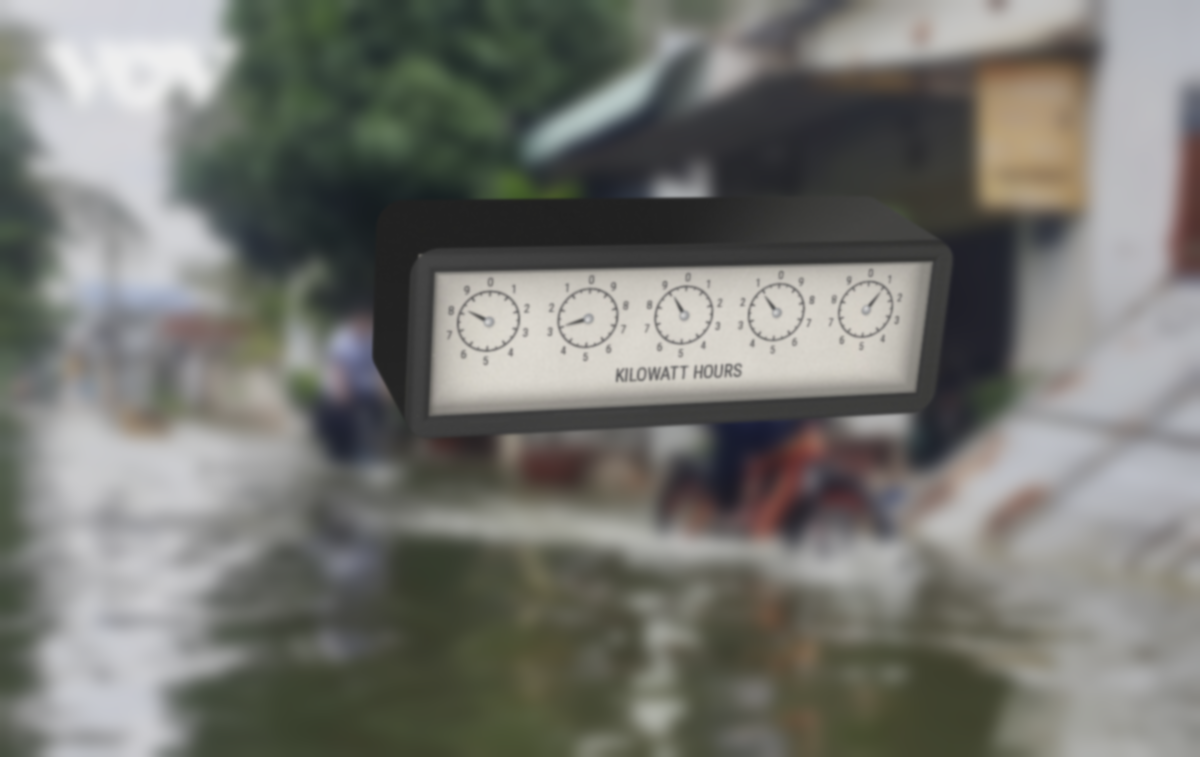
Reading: 82911; kWh
